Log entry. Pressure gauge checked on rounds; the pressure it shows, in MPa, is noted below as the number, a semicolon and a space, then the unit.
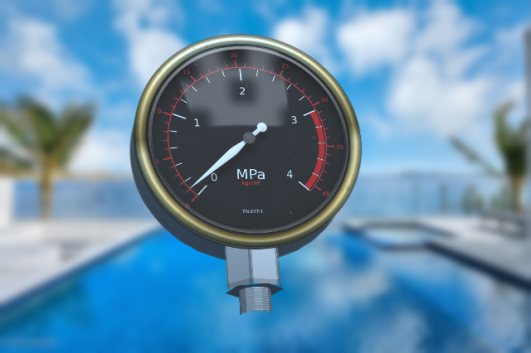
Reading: 0.1; MPa
